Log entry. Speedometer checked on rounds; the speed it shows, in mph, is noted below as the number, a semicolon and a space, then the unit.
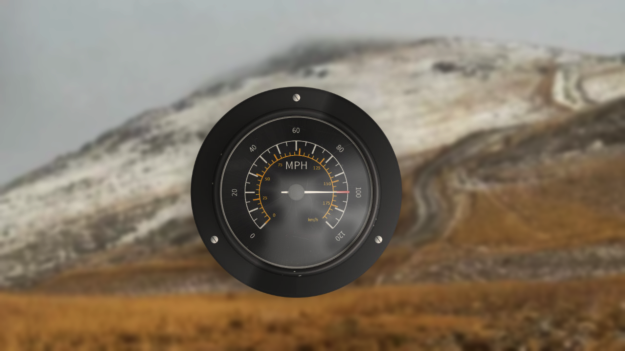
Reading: 100; mph
